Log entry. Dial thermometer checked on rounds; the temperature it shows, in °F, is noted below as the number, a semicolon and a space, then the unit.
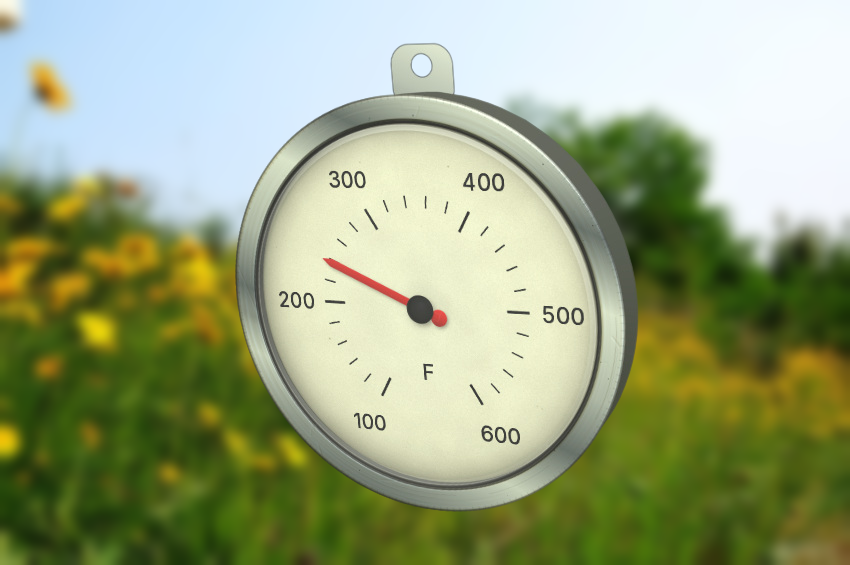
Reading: 240; °F
